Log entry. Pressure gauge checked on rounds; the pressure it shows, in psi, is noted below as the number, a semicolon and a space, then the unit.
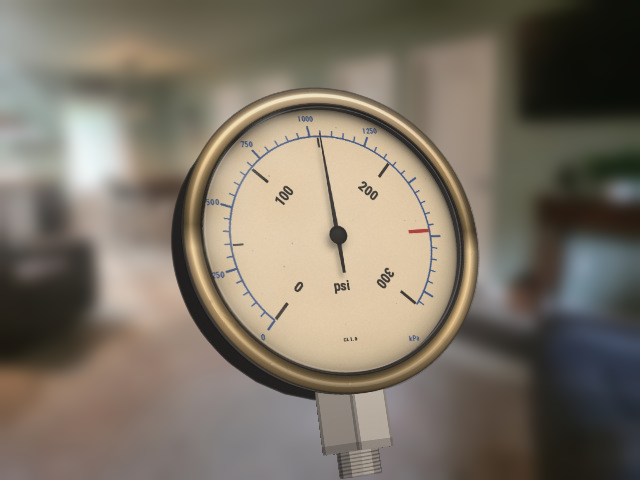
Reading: 150; psi
